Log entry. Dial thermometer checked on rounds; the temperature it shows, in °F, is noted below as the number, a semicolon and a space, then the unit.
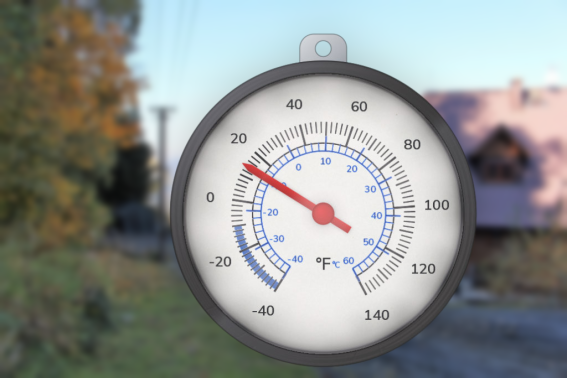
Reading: 14; °F
